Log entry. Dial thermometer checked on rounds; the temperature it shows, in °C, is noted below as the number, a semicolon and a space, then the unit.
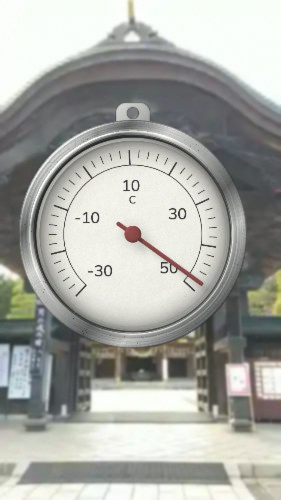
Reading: 48; °C
